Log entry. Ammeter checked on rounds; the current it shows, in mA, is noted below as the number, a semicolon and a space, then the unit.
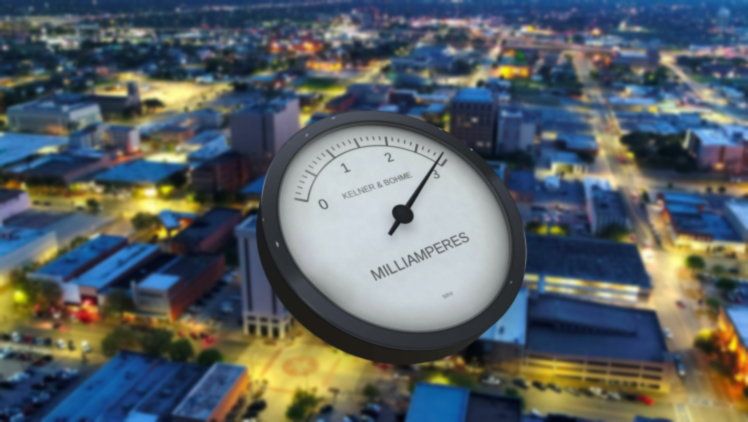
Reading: 2.9; mA
